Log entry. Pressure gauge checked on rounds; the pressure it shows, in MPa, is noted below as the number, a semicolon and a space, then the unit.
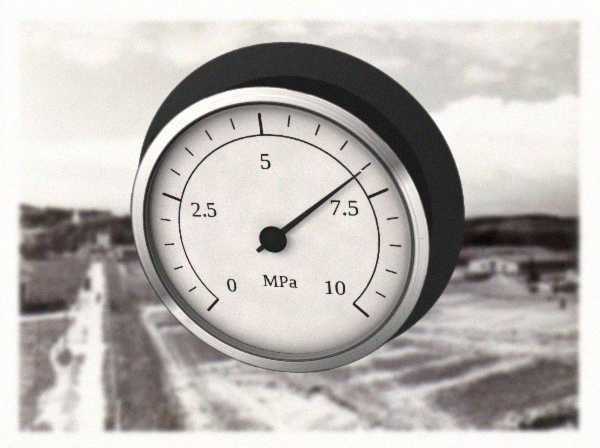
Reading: 7; MPa
